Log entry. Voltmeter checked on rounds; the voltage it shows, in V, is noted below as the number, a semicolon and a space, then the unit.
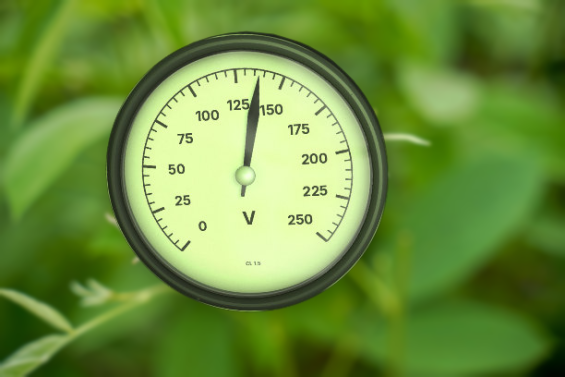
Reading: 137.5; V
